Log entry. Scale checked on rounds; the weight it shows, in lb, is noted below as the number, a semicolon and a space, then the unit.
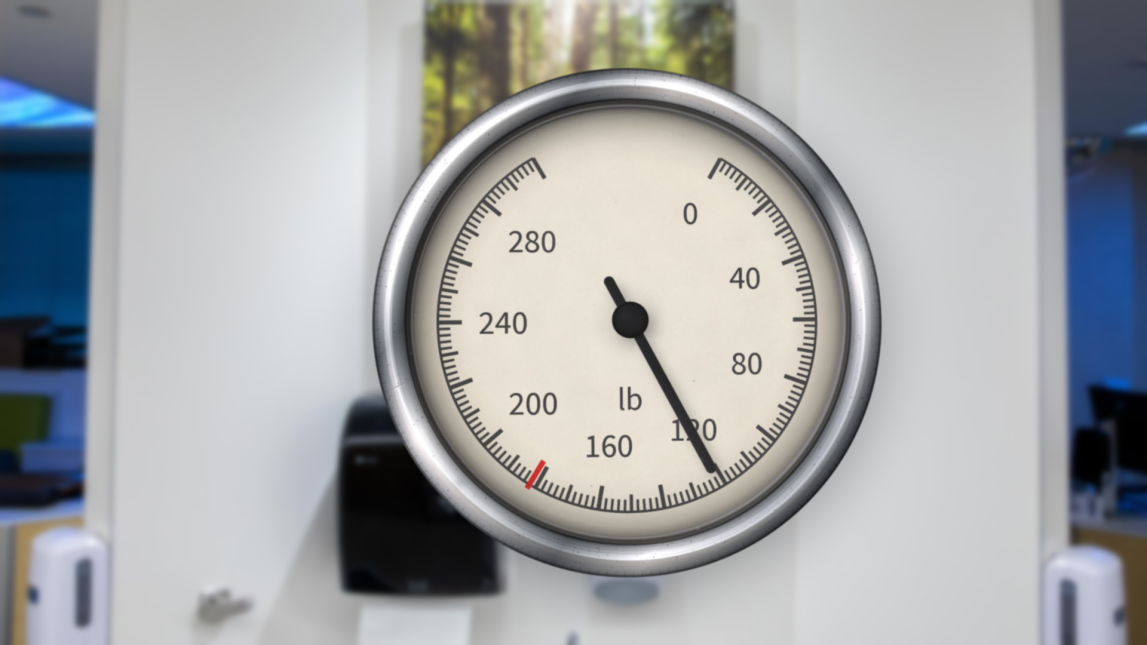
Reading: 122; lb
